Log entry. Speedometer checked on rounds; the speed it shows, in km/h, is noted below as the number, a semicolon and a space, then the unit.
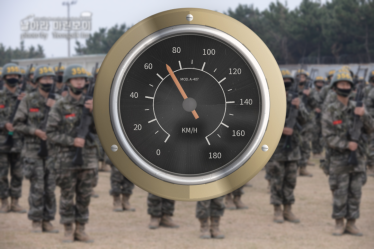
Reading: 70; km/h
